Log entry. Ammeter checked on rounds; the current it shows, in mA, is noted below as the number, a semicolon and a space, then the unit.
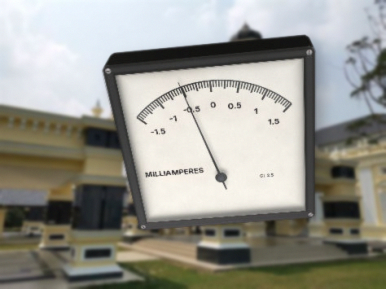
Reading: -0.5; mA
